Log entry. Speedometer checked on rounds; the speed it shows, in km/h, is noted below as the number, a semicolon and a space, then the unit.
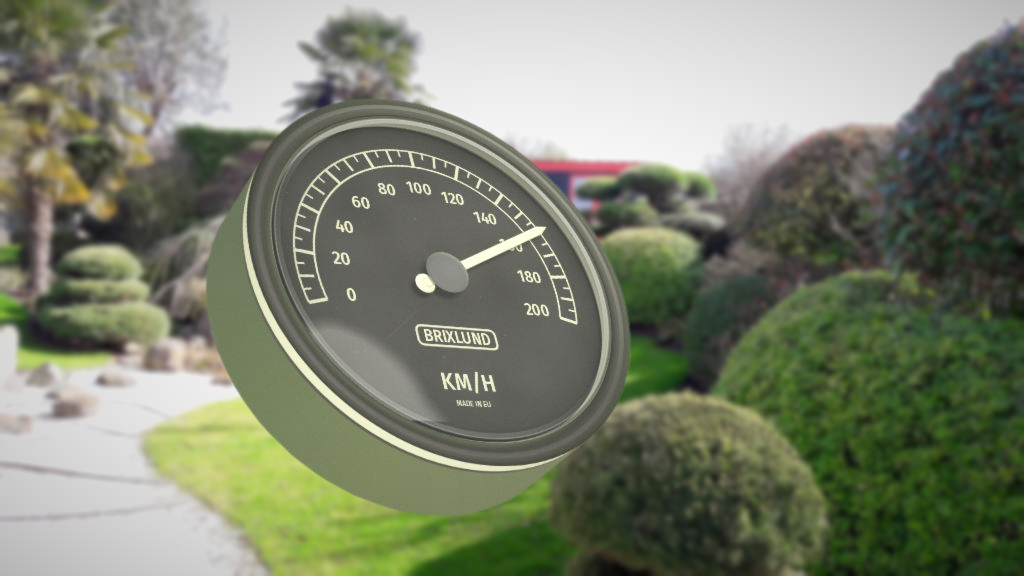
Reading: 160; km/h
